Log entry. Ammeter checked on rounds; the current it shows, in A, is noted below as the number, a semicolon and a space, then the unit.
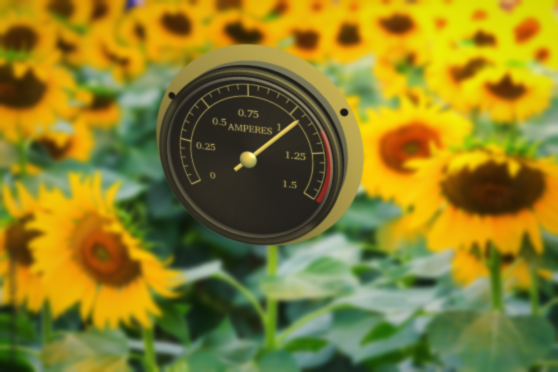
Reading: 1.05; A
